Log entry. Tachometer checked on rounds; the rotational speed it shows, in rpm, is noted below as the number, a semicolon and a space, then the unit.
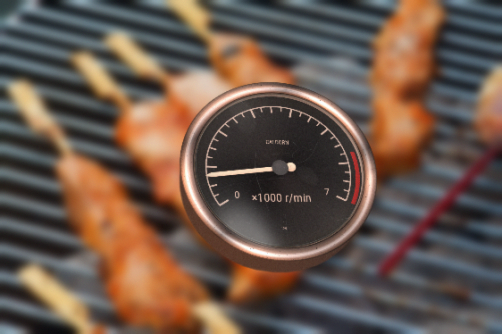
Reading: 750; rpm
